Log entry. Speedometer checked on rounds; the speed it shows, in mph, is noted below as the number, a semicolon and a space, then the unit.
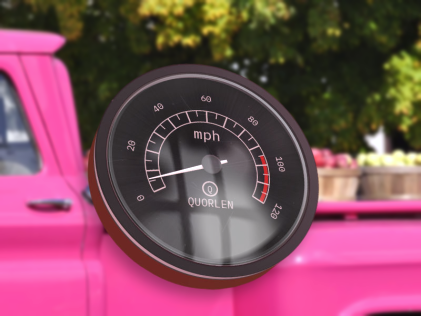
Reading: 5; mph
